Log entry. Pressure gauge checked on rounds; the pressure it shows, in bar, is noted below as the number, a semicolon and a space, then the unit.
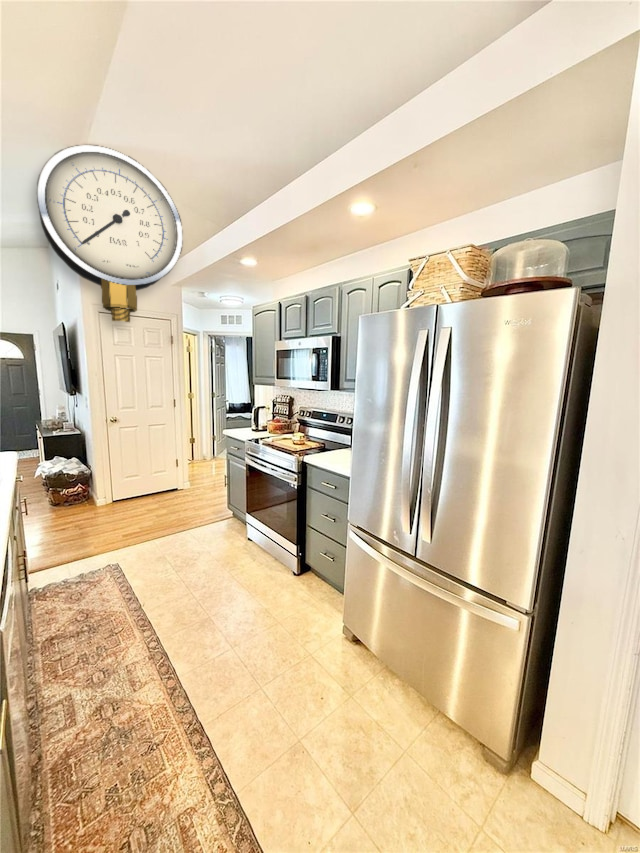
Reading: 0; bar
